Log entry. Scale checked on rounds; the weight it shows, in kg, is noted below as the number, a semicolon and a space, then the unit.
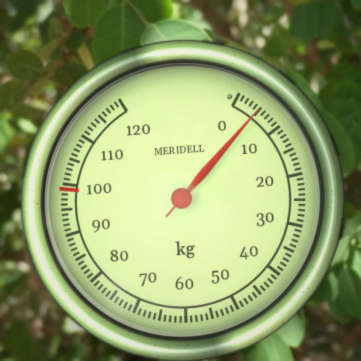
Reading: 5; kg
